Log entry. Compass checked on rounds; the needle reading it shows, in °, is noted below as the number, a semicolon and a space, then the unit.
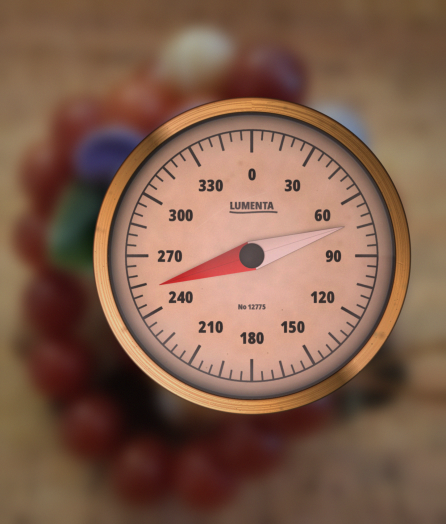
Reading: 252.5; °
